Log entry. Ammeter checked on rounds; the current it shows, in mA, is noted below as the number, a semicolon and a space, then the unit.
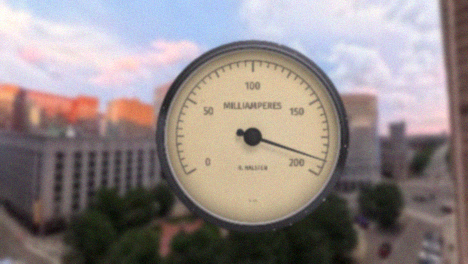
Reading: 190; mA
